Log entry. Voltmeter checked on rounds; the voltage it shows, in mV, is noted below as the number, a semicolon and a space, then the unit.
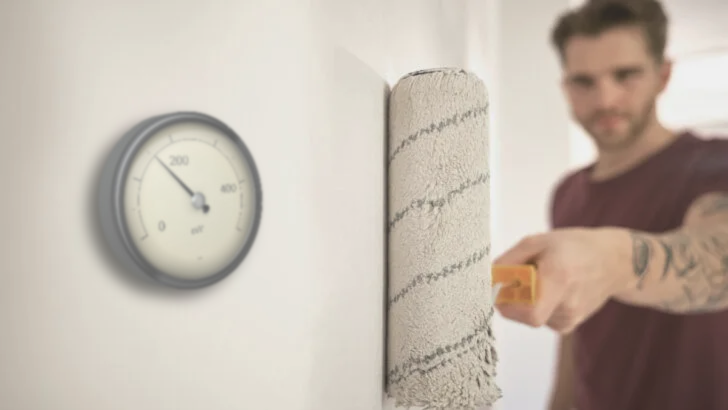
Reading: 150; mV
